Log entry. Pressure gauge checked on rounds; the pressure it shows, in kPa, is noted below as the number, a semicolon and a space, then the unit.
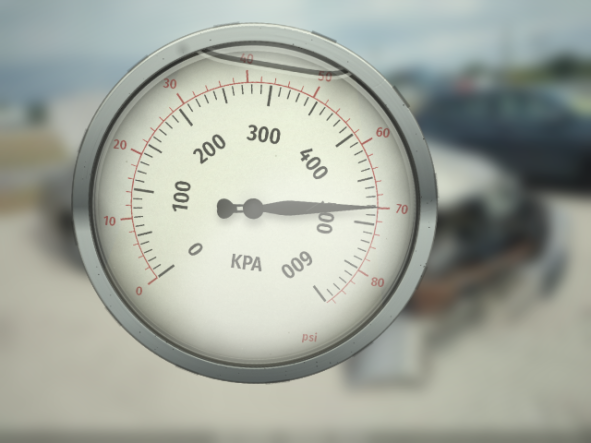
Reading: 480; kPa
